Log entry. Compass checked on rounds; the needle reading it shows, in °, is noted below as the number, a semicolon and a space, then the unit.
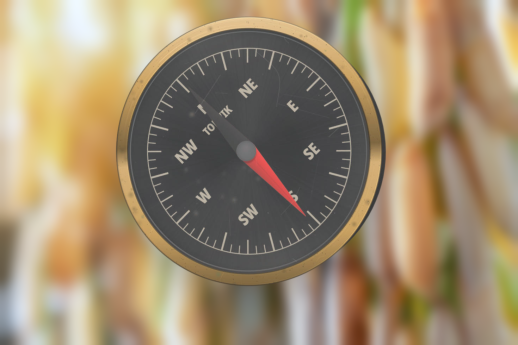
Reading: 182.5; °
